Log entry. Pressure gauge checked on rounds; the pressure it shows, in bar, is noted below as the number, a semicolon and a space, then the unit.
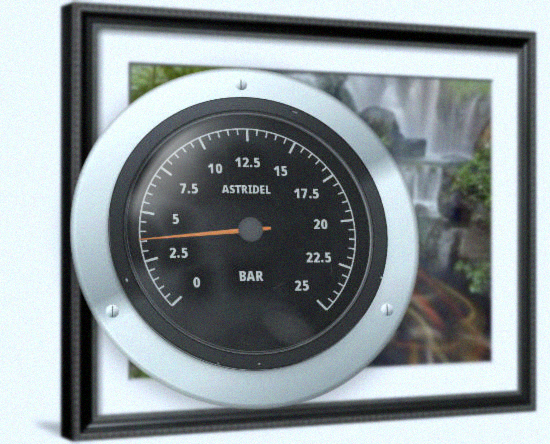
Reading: 3.5; bar
